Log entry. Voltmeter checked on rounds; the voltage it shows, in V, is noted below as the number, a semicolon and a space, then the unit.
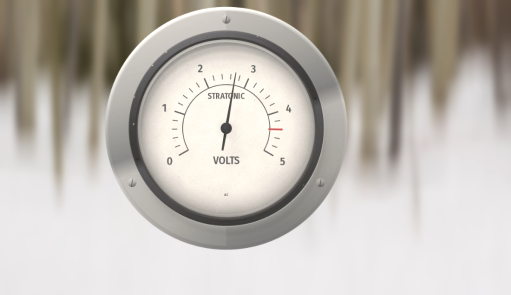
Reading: 2.7; V
